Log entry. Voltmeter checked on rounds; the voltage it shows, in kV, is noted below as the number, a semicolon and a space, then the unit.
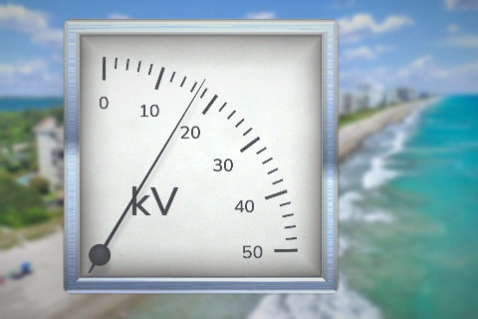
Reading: 17; kV
